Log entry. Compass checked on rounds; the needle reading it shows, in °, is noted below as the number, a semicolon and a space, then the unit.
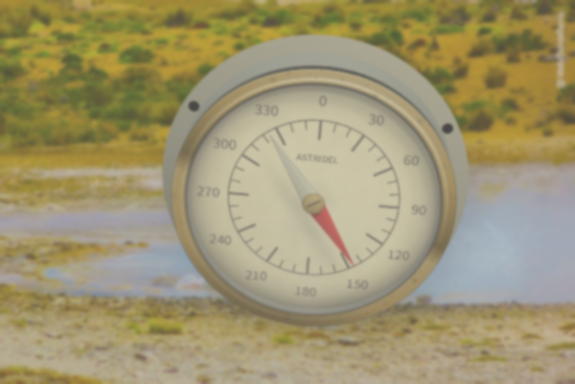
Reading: 145; °
